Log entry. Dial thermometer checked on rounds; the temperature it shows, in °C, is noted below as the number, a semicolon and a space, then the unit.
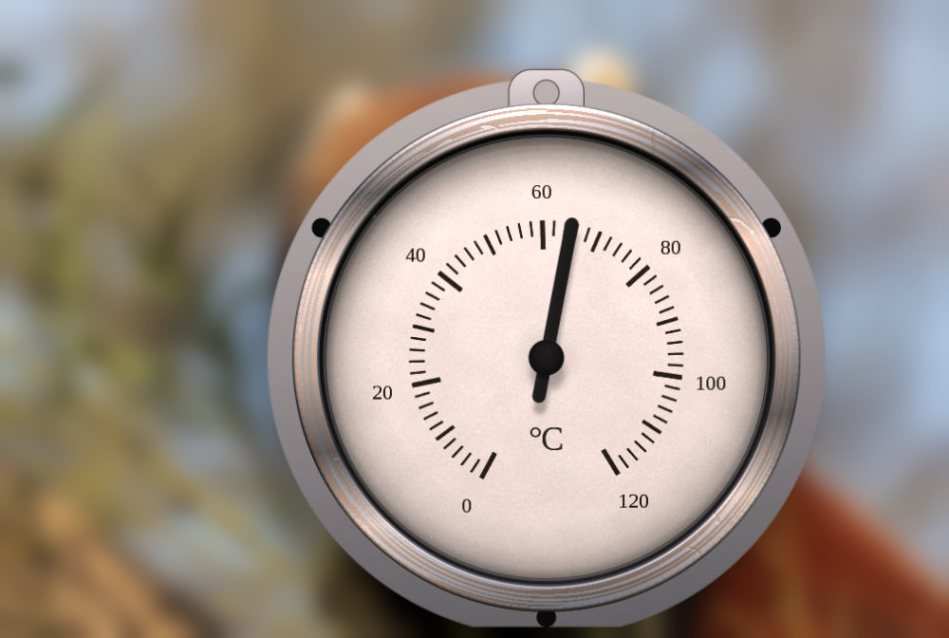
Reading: 65; °C
